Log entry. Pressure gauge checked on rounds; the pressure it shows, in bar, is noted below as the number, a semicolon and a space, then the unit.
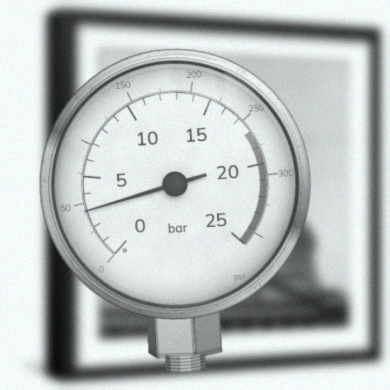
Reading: 3; bar
